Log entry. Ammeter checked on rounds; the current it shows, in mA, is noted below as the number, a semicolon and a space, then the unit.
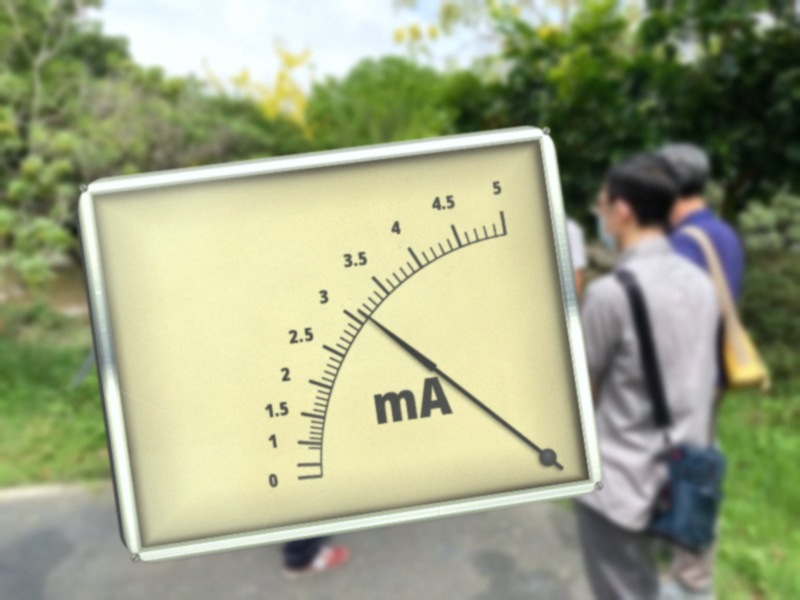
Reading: 3.1; mA
